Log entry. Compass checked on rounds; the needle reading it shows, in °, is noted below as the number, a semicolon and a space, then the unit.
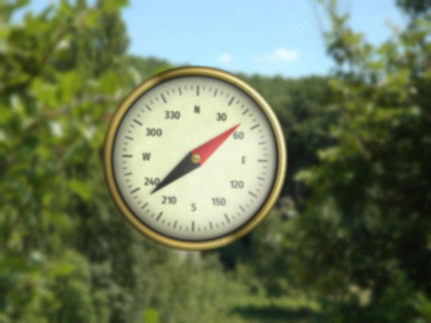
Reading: 50; °
